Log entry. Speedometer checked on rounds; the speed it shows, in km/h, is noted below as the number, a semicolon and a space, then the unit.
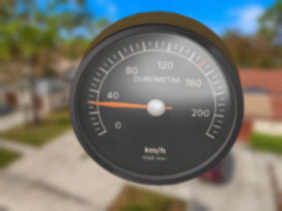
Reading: 30; km/h
